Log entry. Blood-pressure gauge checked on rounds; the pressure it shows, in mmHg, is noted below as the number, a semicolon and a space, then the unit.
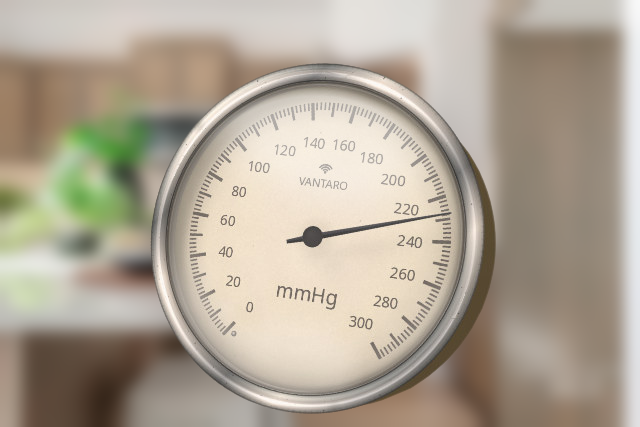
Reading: 228; mmHg
